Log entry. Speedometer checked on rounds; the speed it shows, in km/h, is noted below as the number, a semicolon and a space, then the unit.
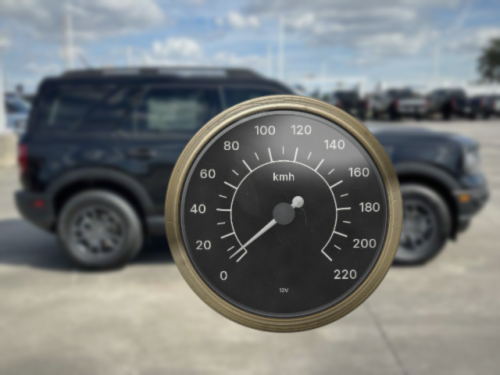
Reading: 5; km/h
